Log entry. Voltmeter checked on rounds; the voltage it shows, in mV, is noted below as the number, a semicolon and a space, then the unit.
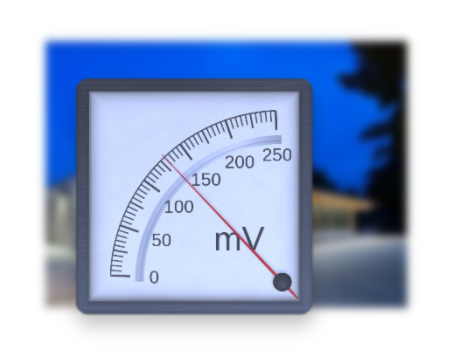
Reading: 130; mV
